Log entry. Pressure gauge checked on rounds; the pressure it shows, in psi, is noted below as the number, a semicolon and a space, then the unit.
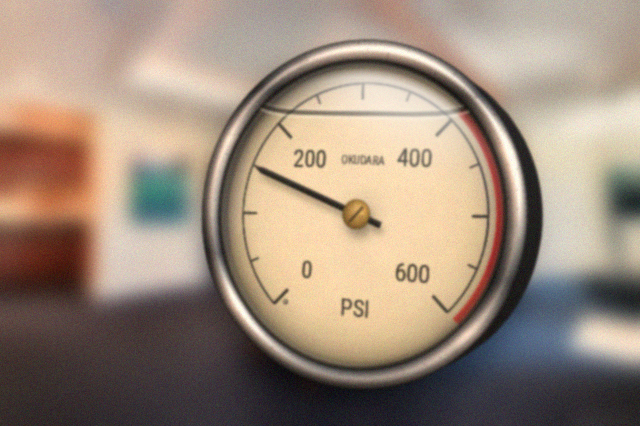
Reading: 150; psi
